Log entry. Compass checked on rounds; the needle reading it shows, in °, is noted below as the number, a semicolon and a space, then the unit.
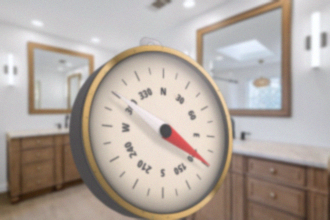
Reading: 120; °
